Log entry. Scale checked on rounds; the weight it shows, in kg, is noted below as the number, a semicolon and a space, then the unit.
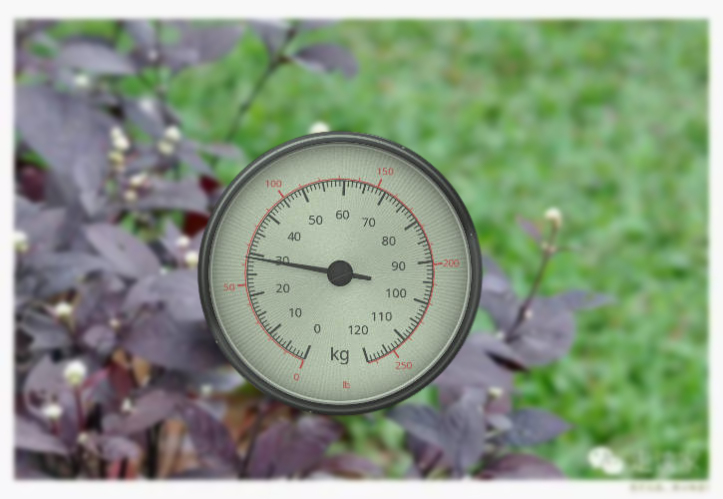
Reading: 29; kg
